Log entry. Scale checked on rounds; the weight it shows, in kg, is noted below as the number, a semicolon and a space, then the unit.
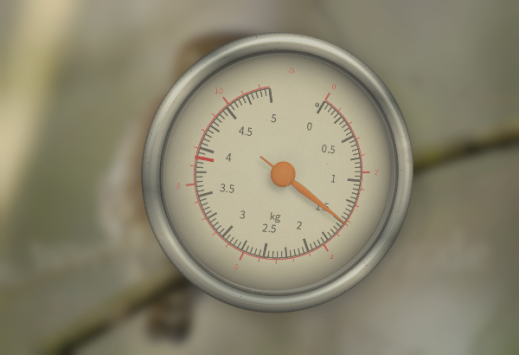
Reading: 1.5; kg
